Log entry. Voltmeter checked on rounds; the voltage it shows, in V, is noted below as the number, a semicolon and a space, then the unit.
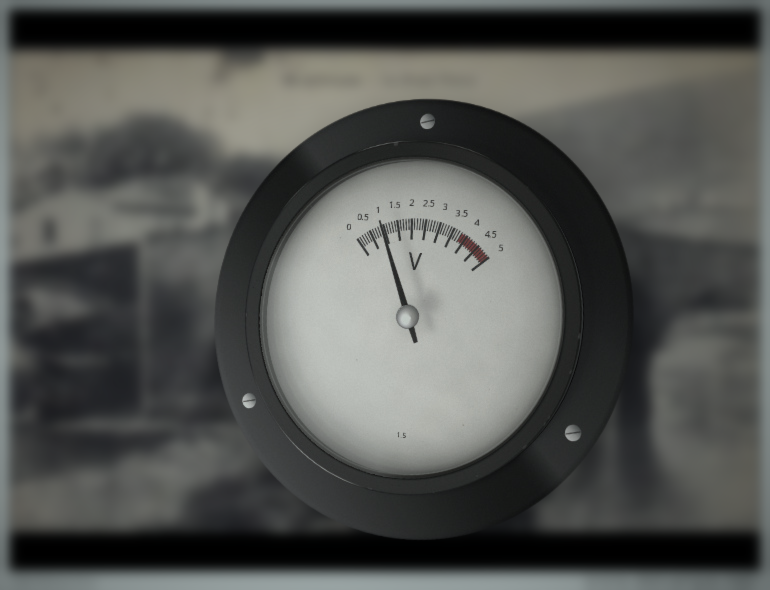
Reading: 1; V
